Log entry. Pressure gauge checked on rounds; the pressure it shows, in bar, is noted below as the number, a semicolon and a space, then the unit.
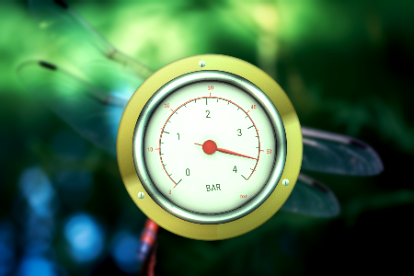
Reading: 3.6; bar
